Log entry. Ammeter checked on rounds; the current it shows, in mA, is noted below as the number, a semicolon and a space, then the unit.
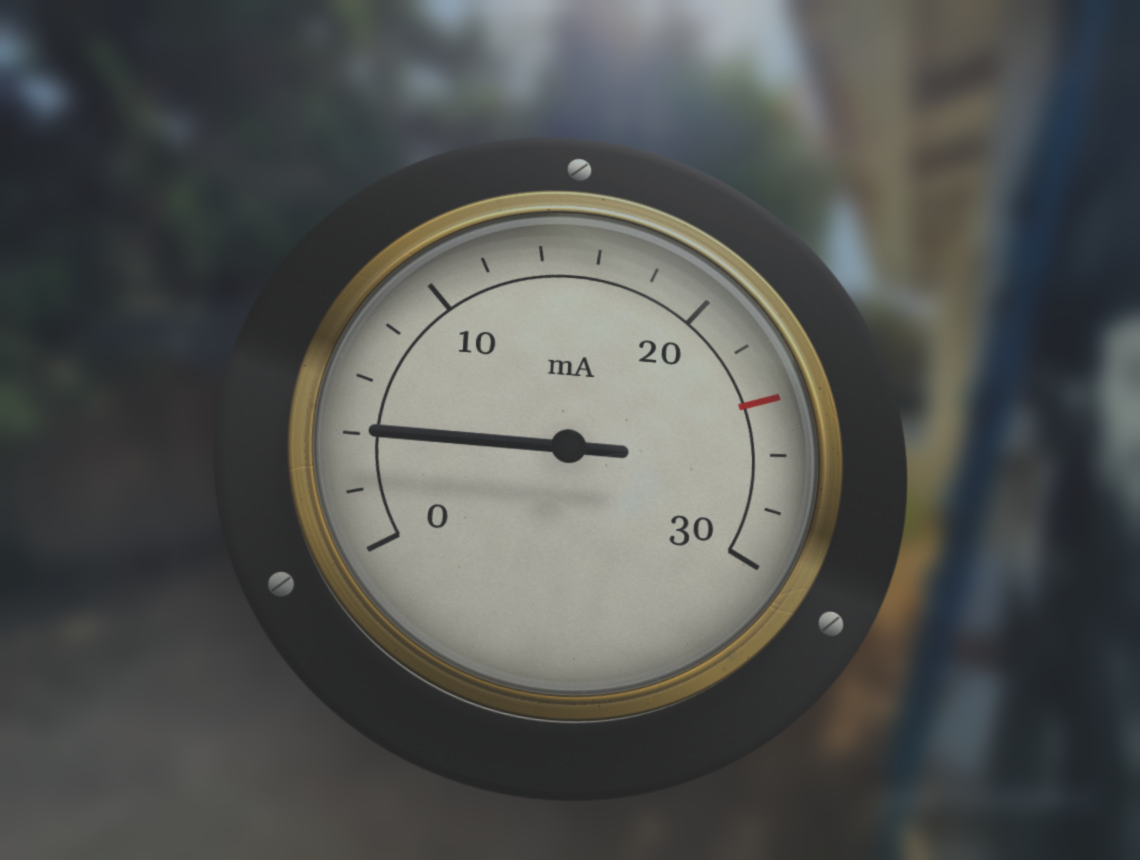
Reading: 4; mA
